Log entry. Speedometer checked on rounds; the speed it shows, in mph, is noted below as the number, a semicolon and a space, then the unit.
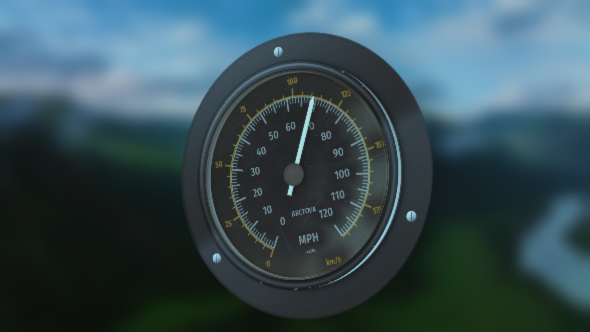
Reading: 70; mph
